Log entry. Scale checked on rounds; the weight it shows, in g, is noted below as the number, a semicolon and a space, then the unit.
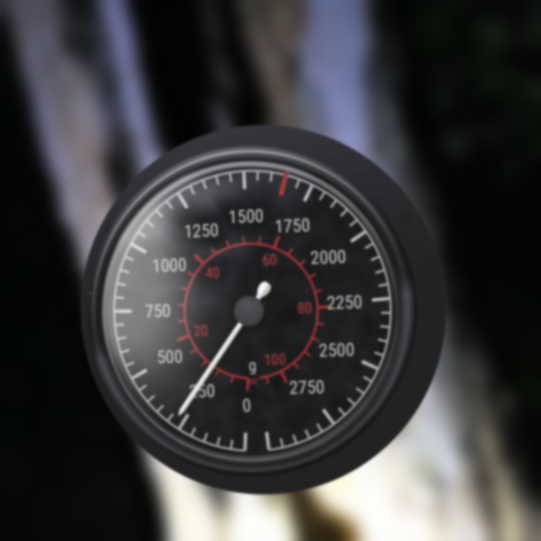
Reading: 275; g
